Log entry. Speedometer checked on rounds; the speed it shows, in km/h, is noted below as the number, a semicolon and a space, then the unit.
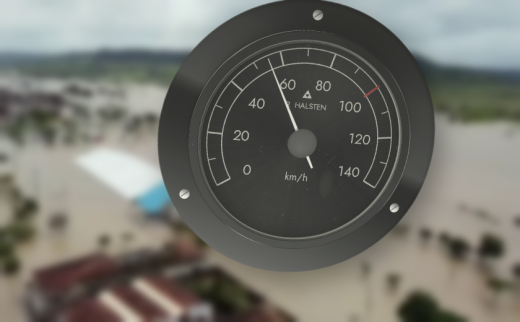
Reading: 55; km/h
